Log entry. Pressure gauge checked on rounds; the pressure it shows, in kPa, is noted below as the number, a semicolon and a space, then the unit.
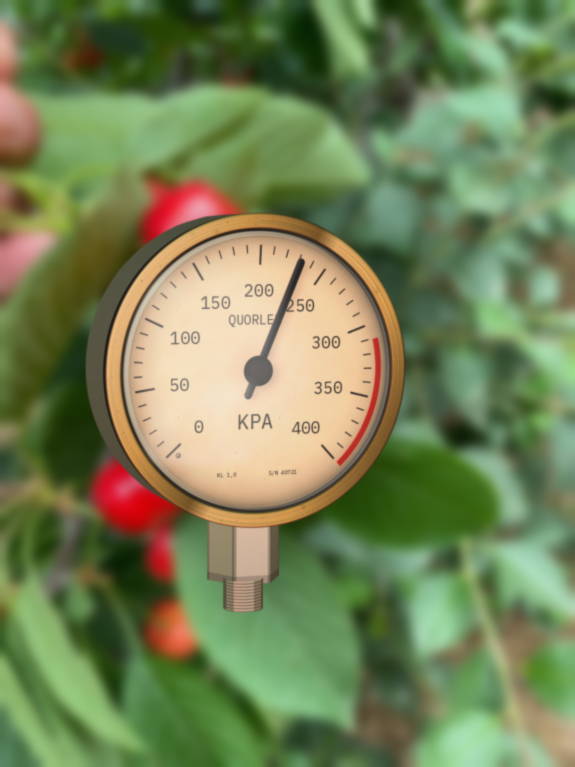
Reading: 230; kPa
